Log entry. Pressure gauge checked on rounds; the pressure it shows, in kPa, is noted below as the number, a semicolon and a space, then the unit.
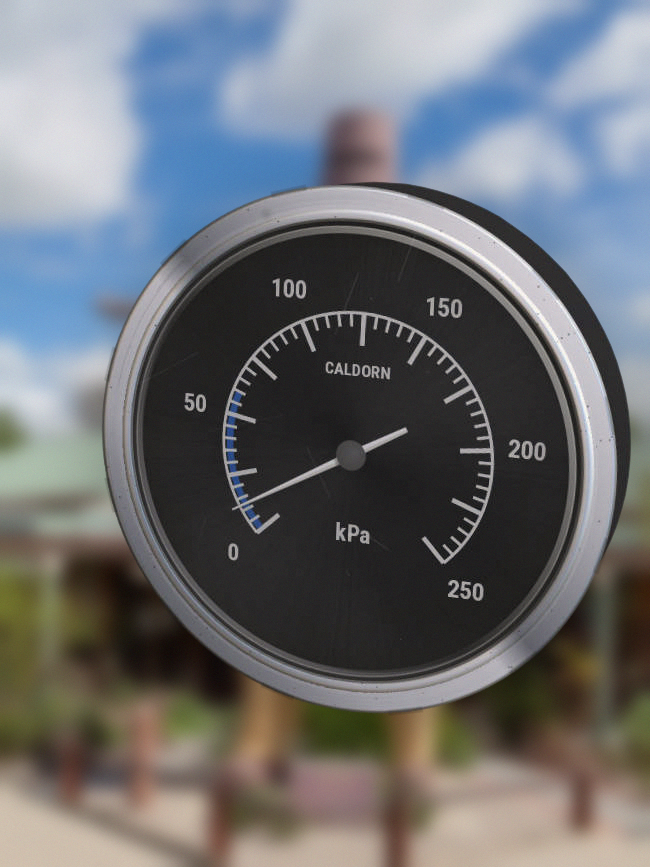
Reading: 12.5; kPa
